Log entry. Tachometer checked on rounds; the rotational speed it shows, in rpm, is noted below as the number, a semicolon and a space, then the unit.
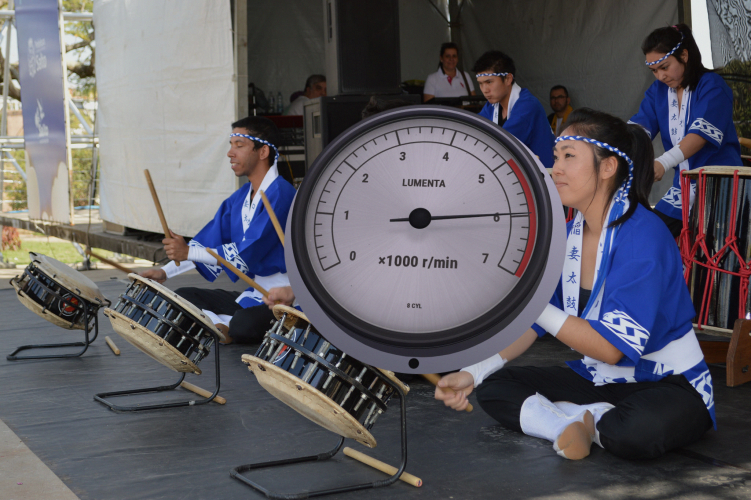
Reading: 6000; rpm
